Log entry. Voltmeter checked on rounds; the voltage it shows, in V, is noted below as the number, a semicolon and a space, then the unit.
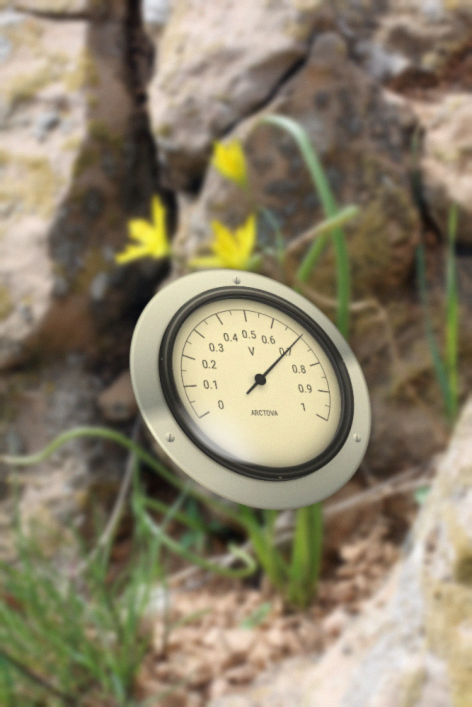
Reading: 0.7; V
